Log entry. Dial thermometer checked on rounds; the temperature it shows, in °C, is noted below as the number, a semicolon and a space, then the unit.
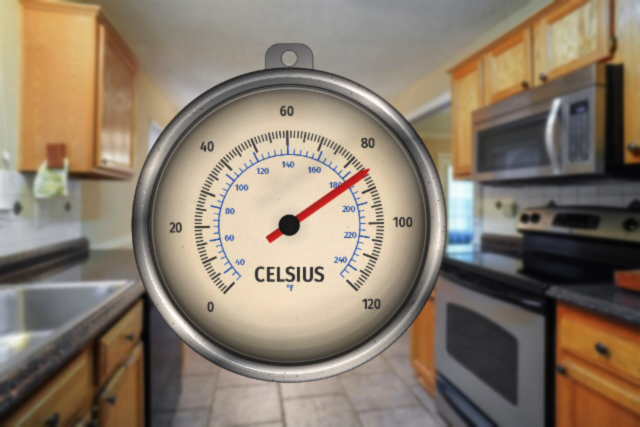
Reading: 85; °C
